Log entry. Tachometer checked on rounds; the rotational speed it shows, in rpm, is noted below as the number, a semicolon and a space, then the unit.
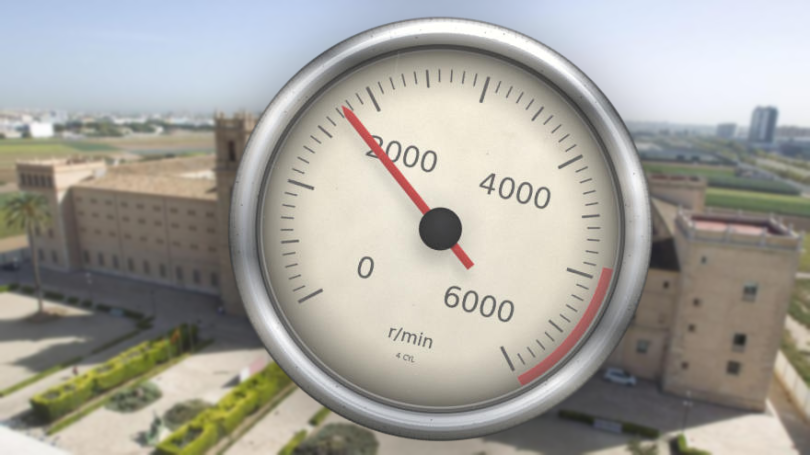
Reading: 1750; rpm
